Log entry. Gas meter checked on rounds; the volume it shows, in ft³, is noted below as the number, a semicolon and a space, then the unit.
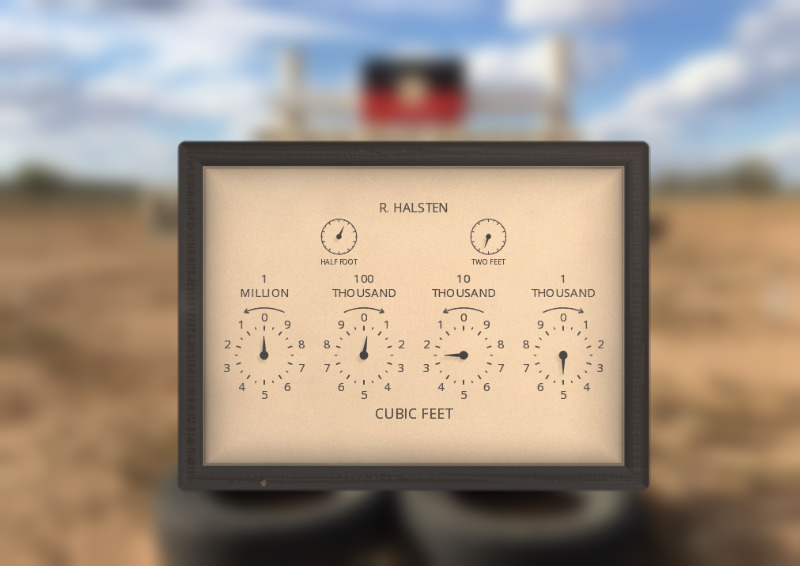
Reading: 2500; ft³
